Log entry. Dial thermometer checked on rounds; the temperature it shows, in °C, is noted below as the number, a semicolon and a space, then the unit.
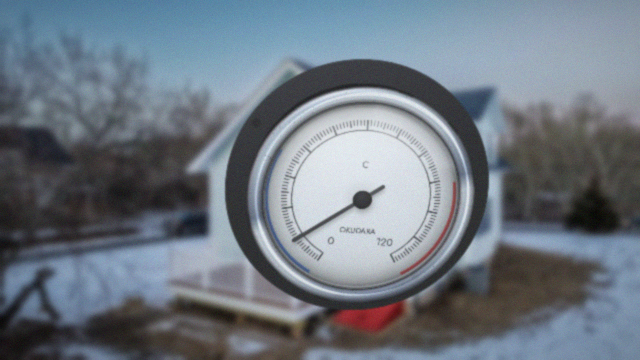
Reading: 10; °C
